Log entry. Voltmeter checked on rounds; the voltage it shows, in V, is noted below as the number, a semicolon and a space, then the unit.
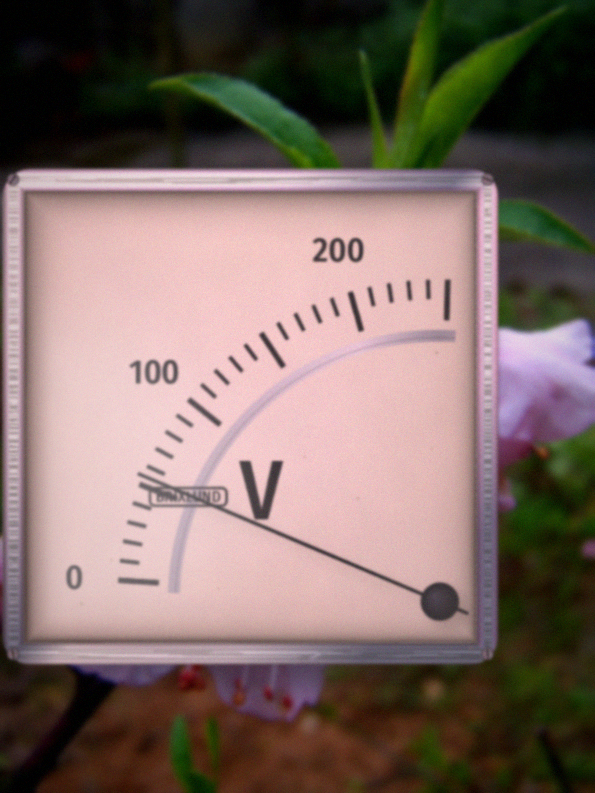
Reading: 55; V
